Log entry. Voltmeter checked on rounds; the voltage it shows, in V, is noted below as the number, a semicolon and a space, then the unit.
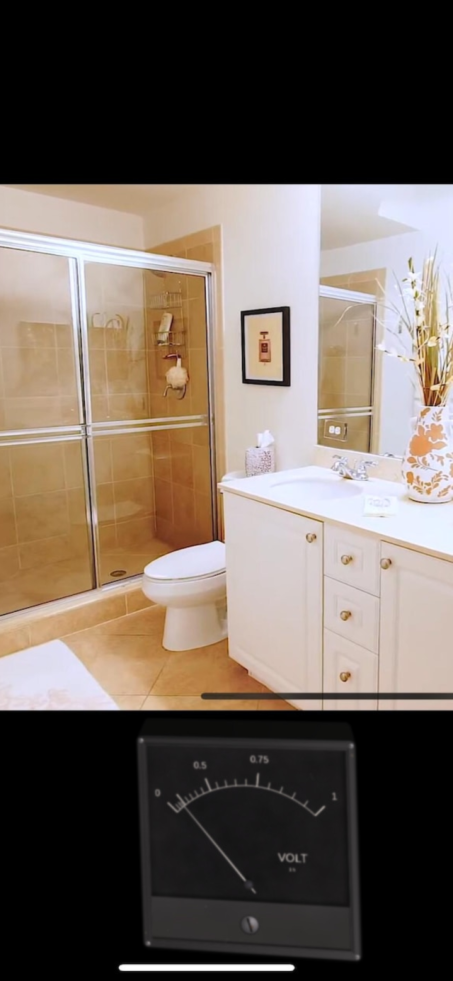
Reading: 0.25; V
